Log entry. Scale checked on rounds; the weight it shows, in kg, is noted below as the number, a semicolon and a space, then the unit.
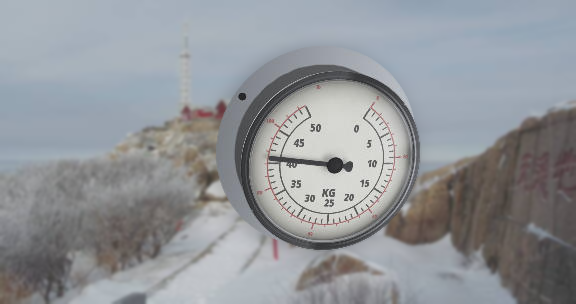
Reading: 41; kg
